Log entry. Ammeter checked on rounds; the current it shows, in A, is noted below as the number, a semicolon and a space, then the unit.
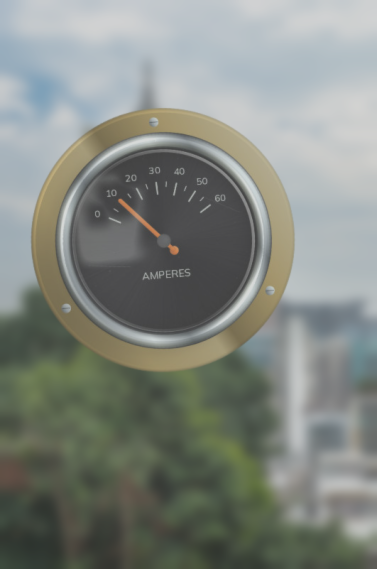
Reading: 10; A
